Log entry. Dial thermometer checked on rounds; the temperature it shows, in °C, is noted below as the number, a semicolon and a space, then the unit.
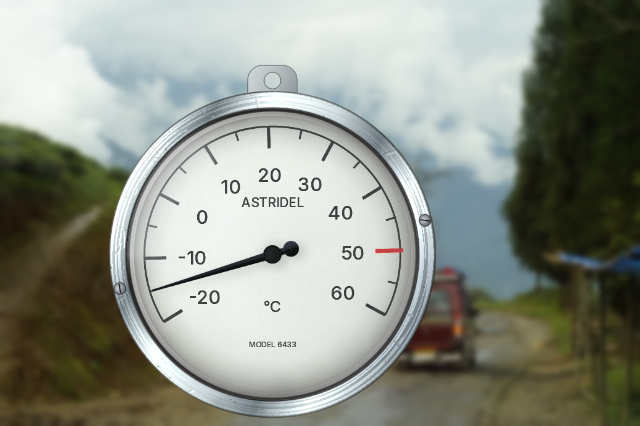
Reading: -15; °C
